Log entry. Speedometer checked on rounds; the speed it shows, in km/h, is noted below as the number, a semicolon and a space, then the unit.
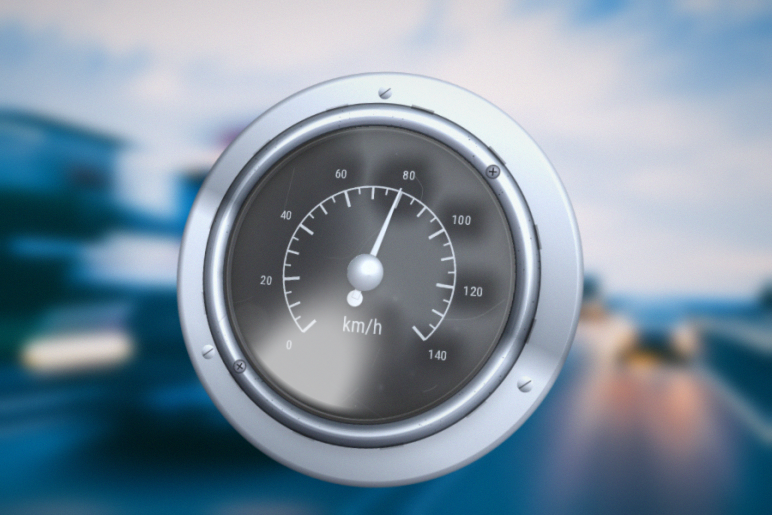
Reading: 80; km/h
